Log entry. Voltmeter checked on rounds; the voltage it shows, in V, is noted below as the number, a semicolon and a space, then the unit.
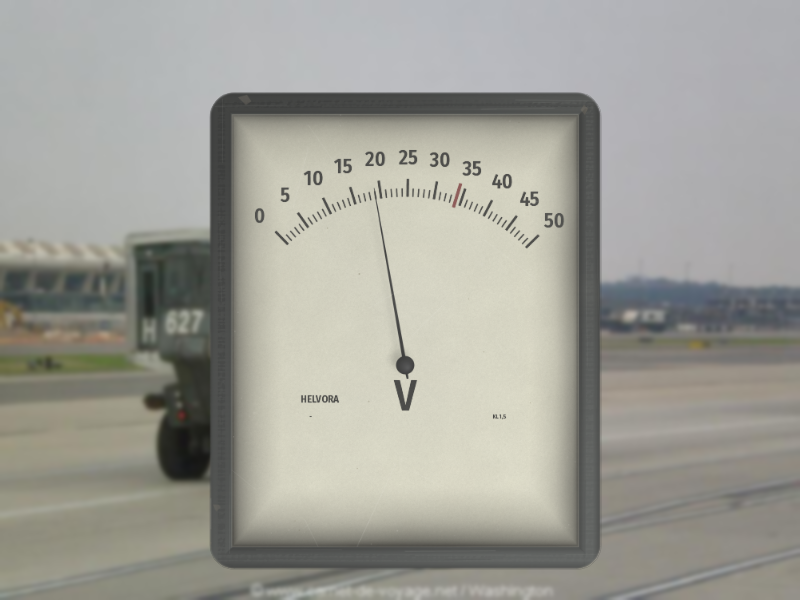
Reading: 19; V
